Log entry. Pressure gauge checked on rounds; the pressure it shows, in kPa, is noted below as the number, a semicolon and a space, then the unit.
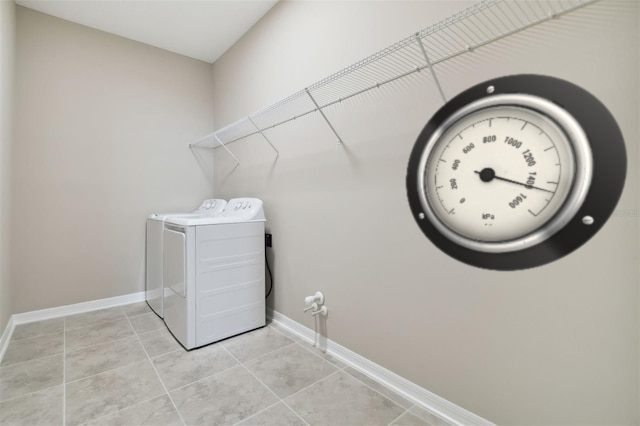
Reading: 1450; kPa
